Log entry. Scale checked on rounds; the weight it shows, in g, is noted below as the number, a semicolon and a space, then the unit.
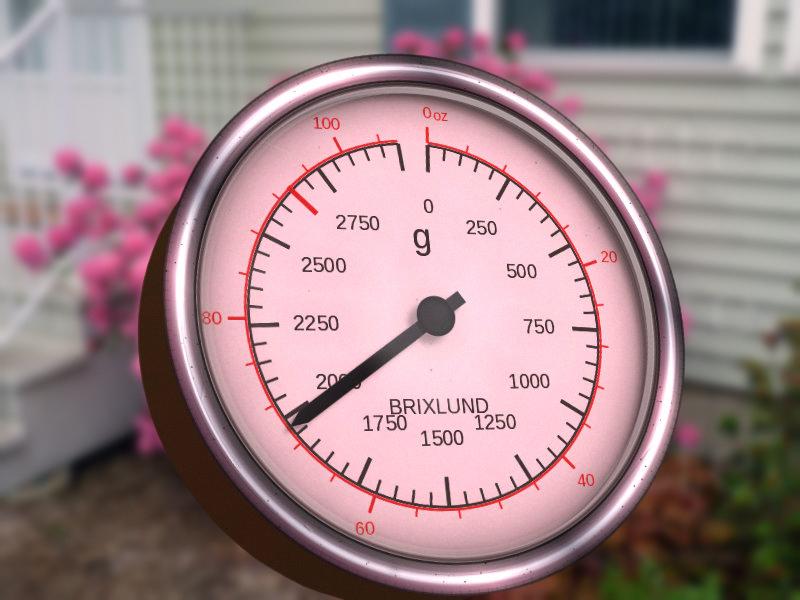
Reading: 1975; g
